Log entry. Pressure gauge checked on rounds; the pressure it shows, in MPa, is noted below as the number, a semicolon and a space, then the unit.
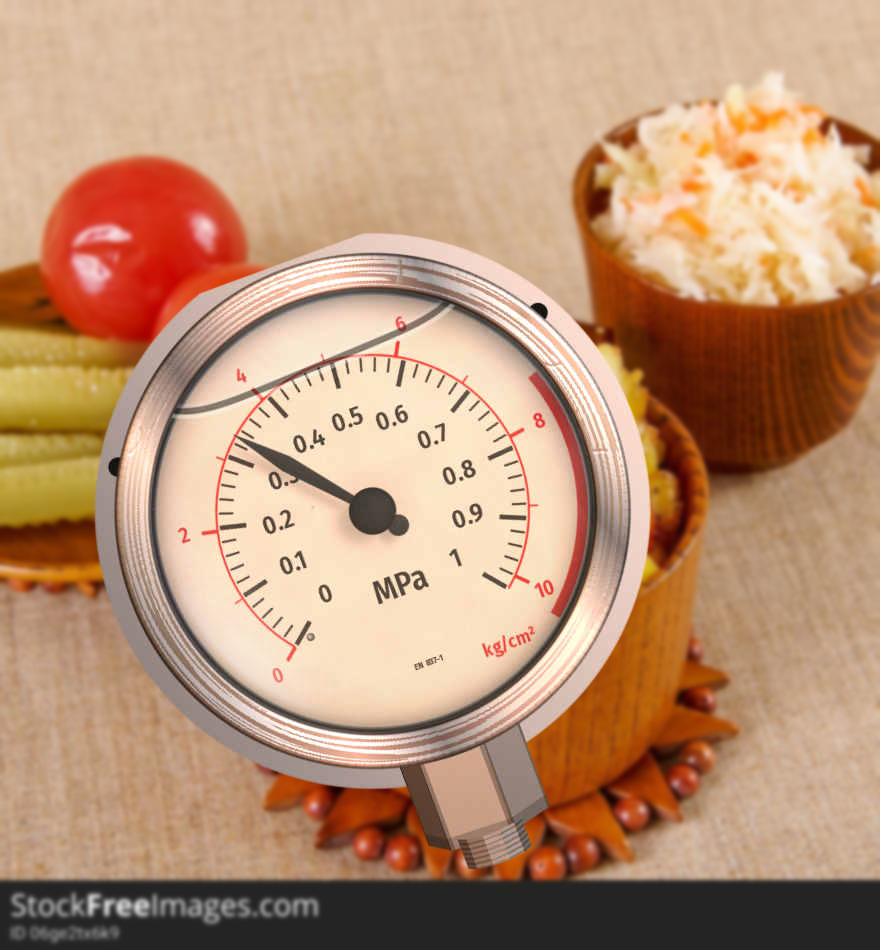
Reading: 0.33; MPa
